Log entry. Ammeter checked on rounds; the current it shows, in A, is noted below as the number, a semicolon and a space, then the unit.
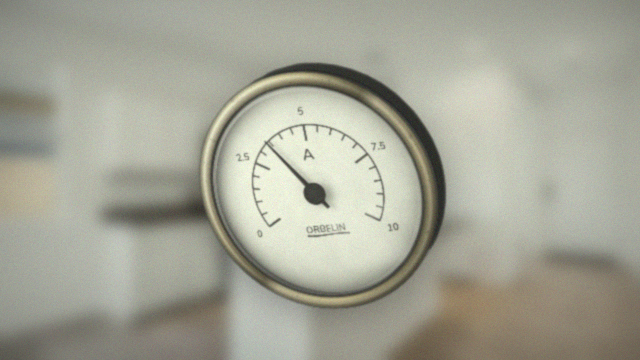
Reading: 3.5; A
